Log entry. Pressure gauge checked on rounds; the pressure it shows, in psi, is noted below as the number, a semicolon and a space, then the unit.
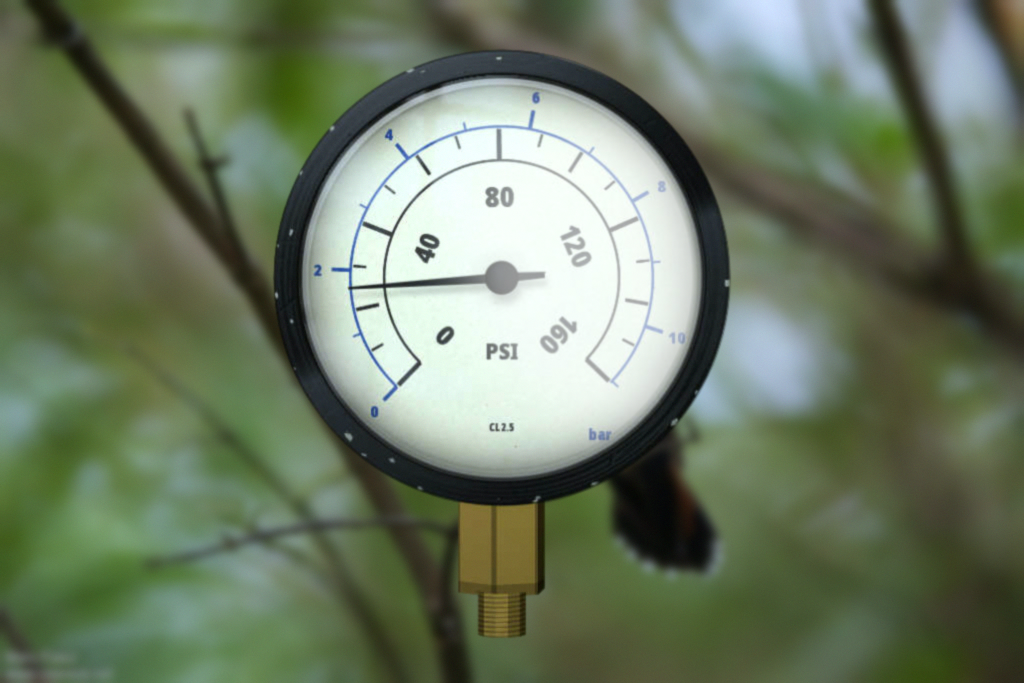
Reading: 25; psi
